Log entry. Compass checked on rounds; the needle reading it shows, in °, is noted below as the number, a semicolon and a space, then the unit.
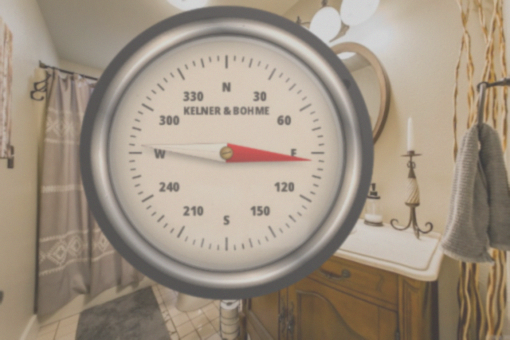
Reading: 95; °
